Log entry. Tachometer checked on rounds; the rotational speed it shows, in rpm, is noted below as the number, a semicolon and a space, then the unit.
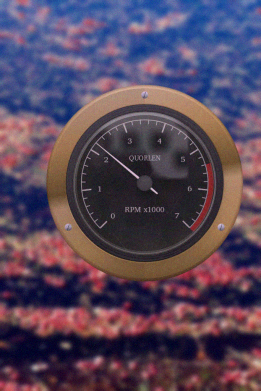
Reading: 2200; rpm
